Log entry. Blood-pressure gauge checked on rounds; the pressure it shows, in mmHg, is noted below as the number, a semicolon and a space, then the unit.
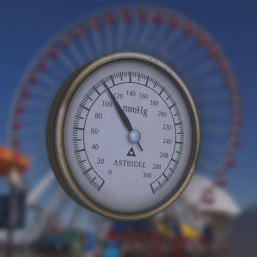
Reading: 110; mmHg
